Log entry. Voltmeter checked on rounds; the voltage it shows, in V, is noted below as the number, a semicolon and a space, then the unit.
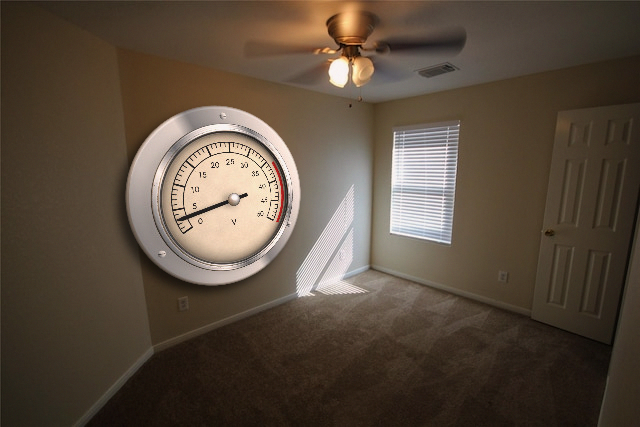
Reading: 3; V
